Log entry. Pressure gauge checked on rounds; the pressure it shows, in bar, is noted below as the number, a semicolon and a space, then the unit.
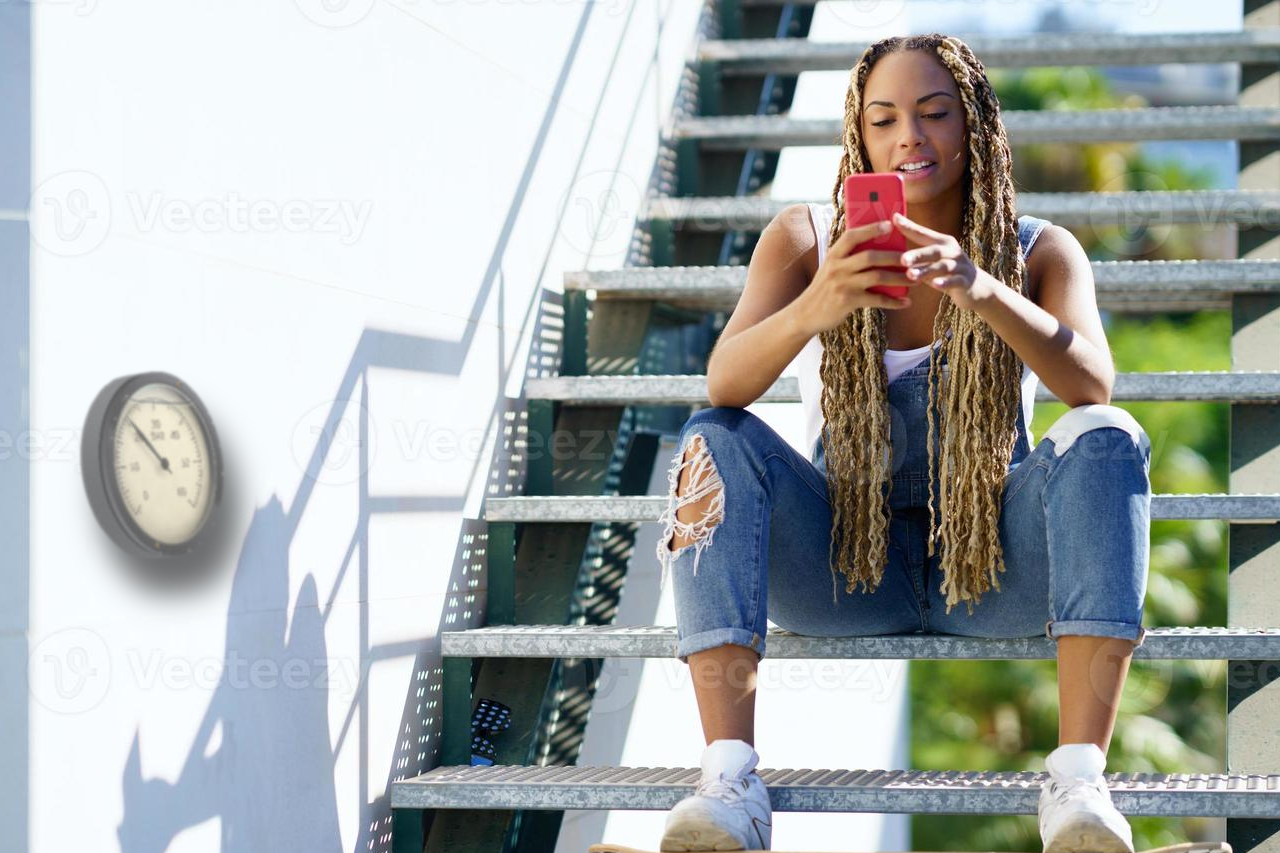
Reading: 20; bar
